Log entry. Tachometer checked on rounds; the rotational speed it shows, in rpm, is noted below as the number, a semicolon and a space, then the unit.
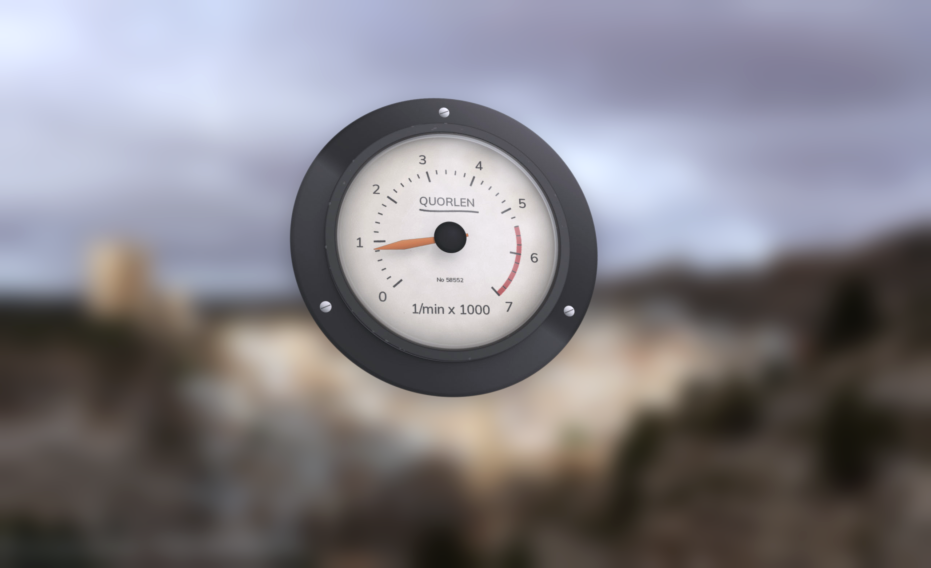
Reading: 800; rpm
